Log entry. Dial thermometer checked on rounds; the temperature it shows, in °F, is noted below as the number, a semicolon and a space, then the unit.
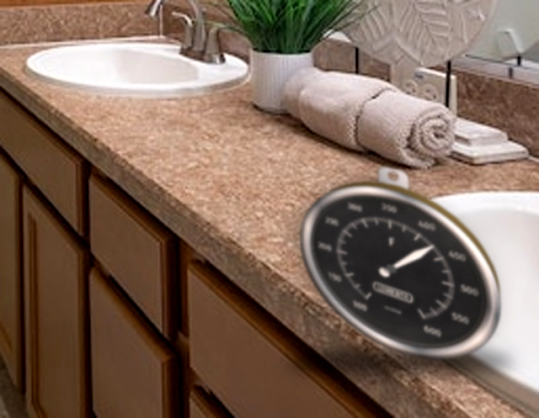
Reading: 425; °F
